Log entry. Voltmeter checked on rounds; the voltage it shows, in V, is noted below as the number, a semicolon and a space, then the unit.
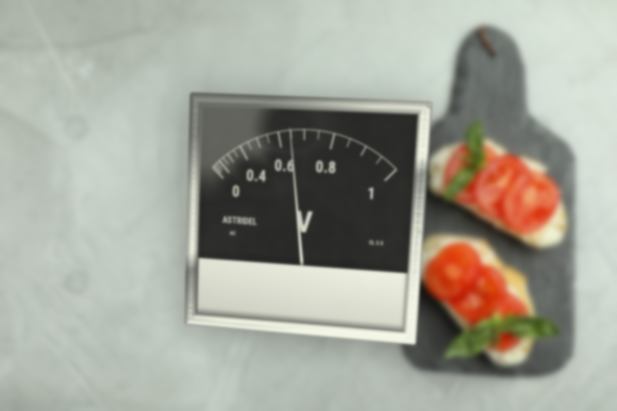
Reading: 0.65; V
